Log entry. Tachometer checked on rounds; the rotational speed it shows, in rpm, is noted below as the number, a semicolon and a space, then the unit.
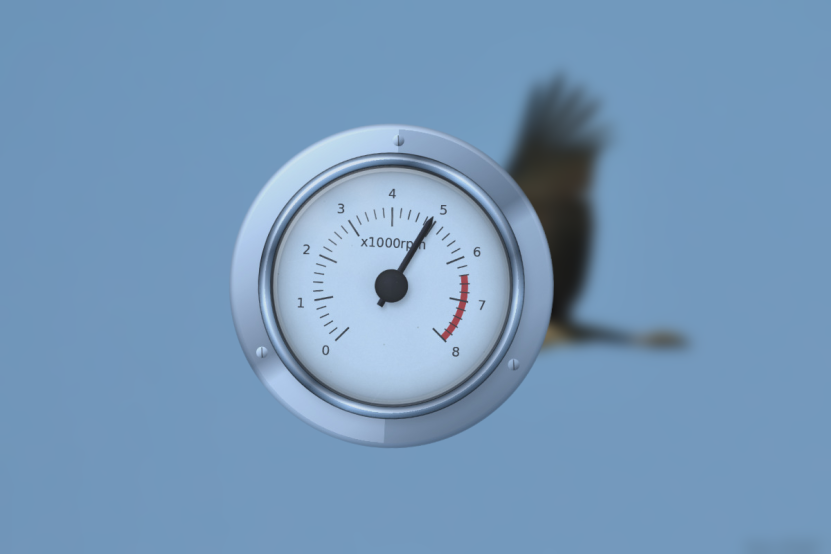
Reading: 4900; rpm
